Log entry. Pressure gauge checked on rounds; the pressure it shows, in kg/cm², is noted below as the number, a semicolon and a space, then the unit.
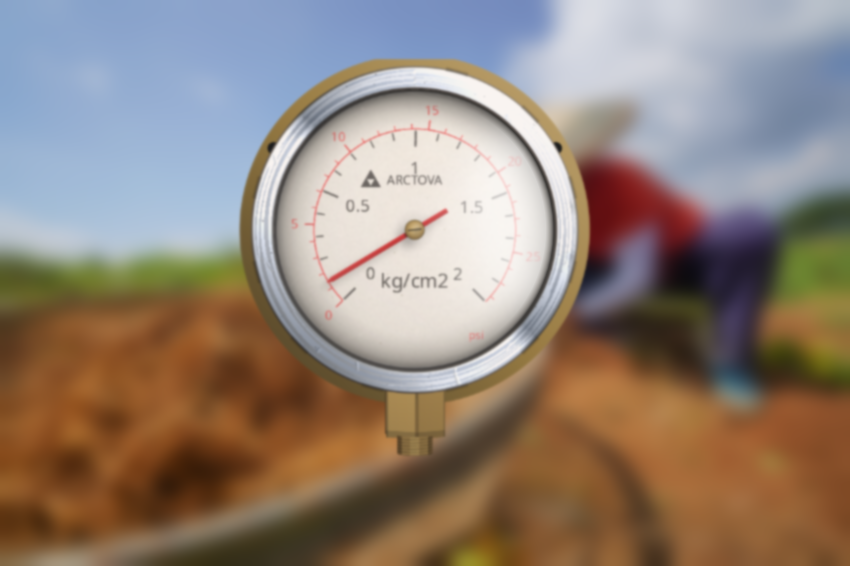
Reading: 0.1; kg/cm²
